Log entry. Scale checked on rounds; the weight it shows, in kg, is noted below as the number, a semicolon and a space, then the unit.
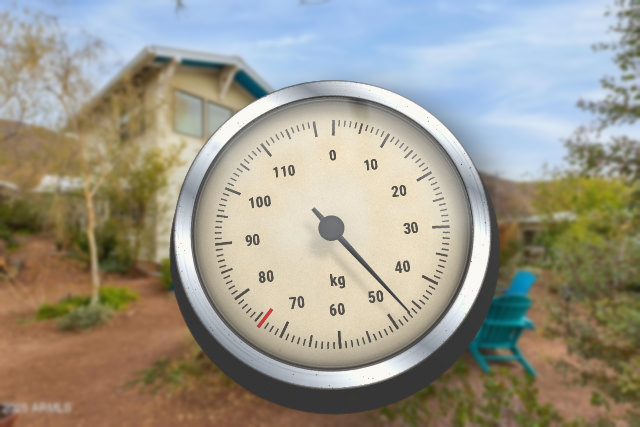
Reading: 47; kg
